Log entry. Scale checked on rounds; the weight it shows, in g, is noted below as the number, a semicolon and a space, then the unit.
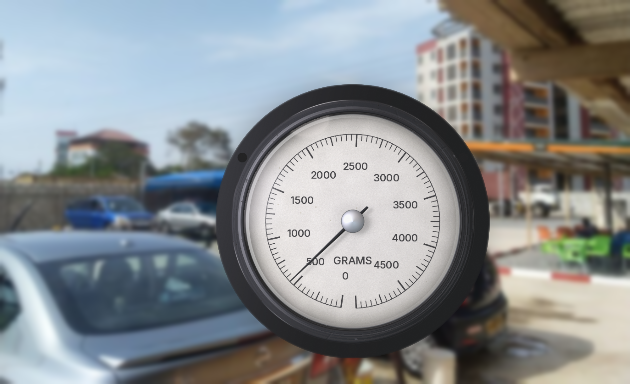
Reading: 550; g
